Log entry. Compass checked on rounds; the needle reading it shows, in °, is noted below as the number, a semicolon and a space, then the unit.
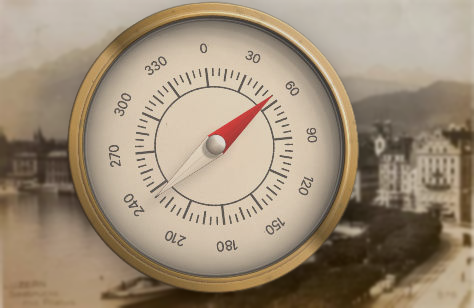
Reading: 55; °
